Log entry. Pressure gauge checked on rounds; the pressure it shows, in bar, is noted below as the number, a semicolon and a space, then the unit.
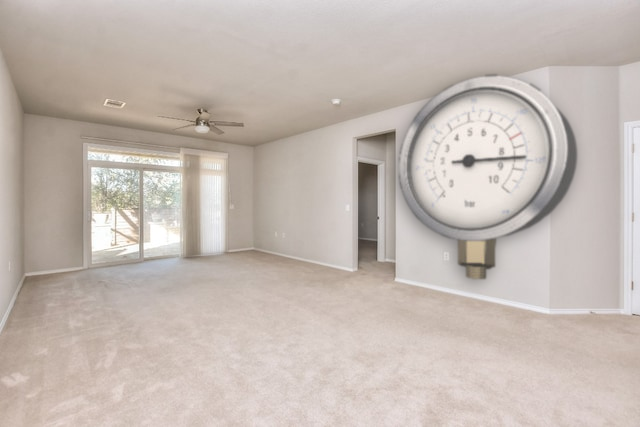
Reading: 8.5; bar
